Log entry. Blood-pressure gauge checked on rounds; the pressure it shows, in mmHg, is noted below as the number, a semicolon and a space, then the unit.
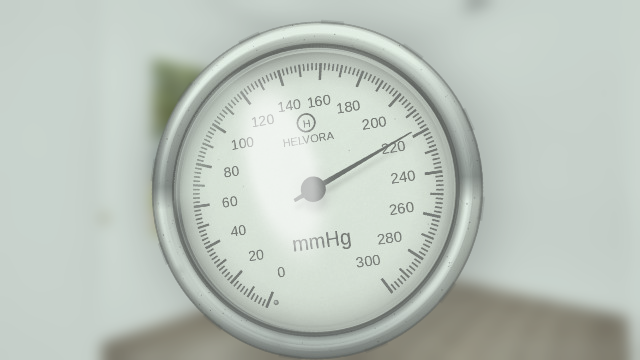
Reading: 218; mmHg
